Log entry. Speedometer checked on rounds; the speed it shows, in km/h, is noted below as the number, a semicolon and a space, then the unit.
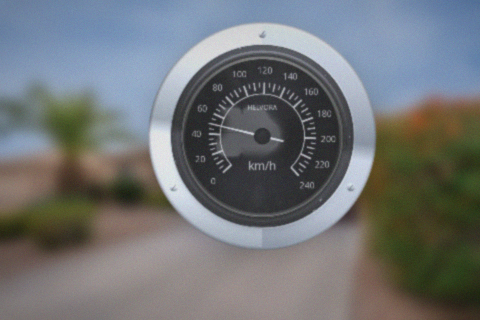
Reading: 50; km/h
